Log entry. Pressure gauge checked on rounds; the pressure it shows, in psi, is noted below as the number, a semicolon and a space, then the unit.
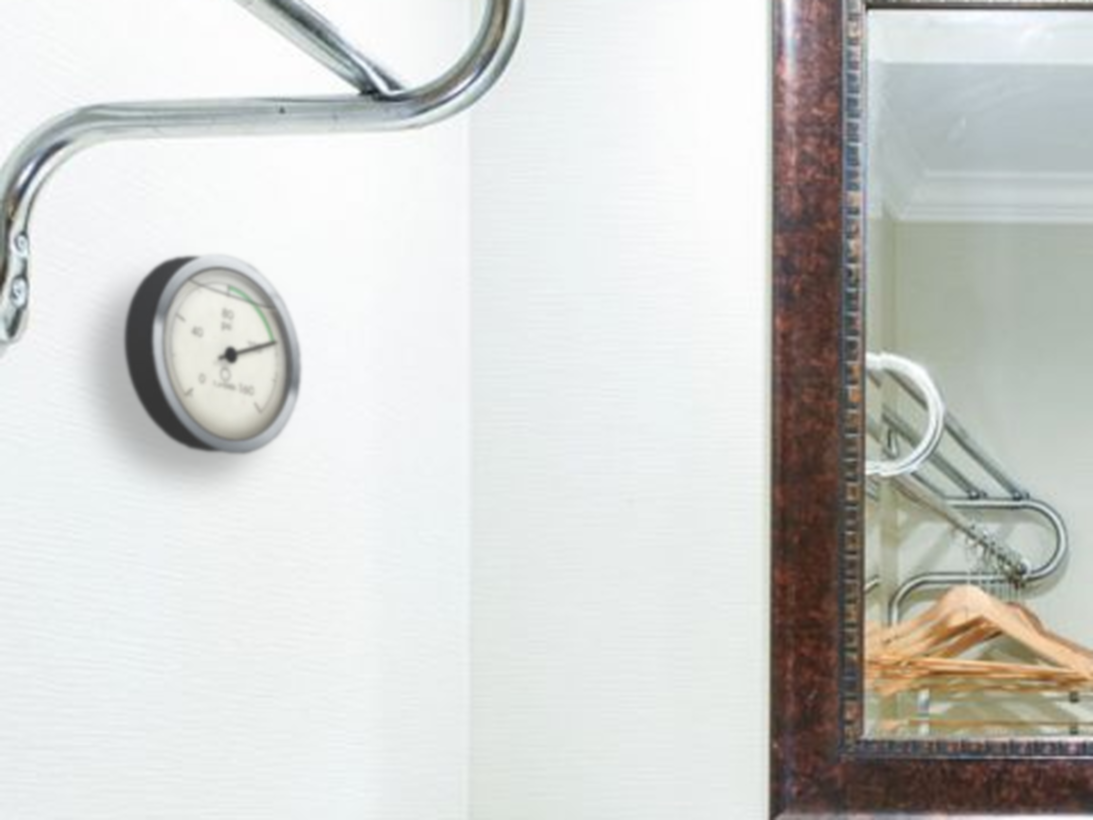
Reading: 120; psi
